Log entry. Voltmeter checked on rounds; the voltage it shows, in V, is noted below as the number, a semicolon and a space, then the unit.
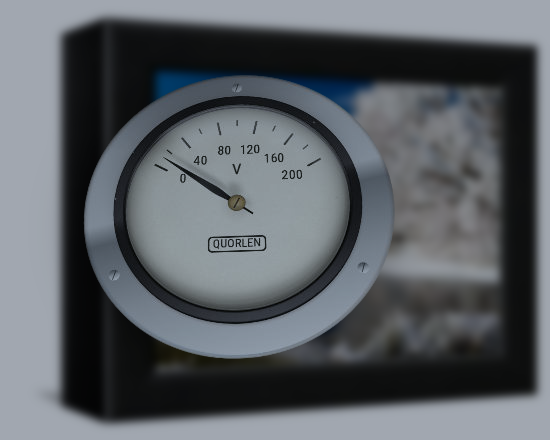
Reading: 10; V
